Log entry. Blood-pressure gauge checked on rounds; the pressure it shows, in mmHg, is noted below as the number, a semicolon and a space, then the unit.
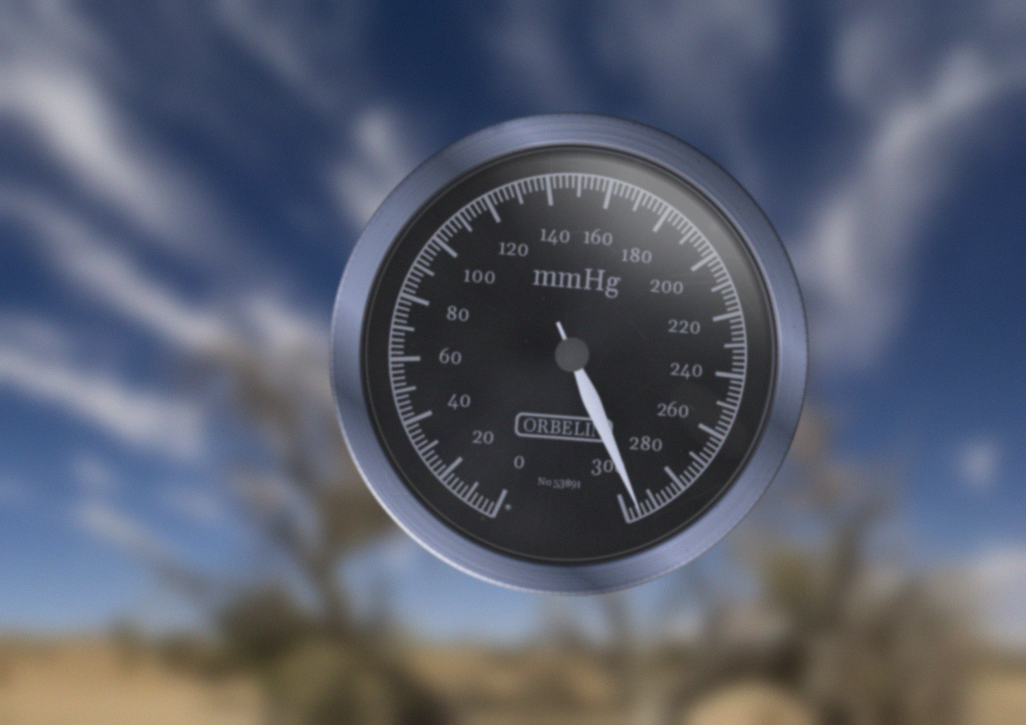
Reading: 296; mmHg
